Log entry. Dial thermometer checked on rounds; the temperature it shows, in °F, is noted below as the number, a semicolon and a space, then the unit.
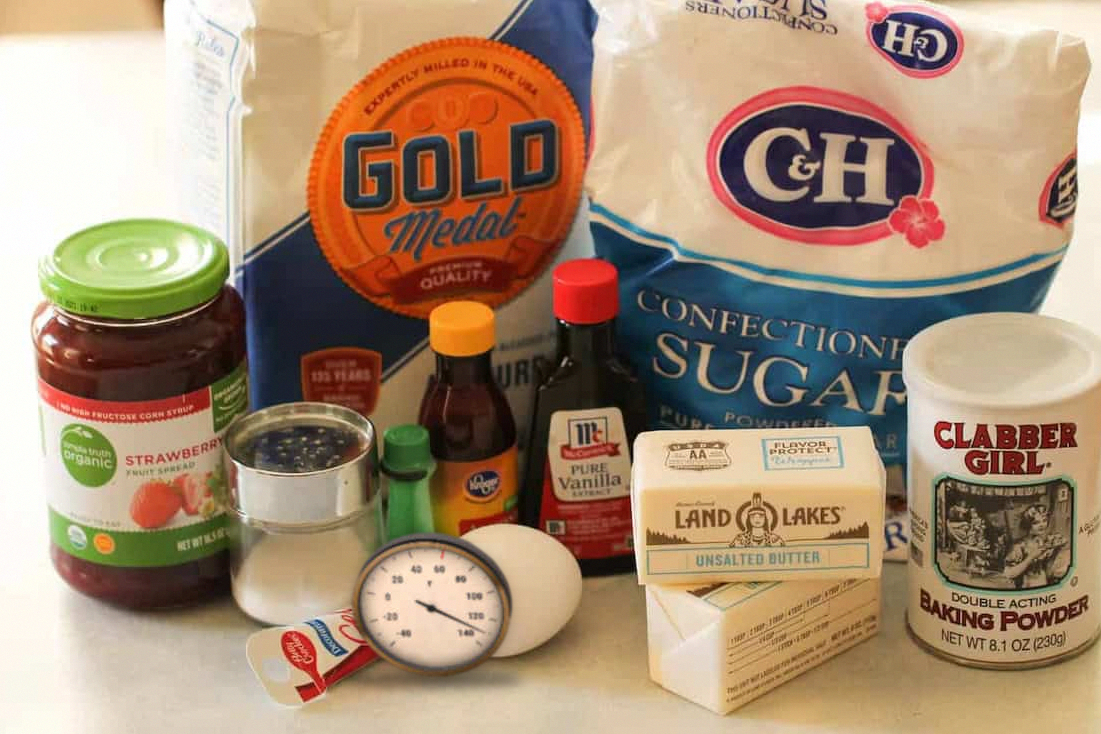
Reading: 130; °F
